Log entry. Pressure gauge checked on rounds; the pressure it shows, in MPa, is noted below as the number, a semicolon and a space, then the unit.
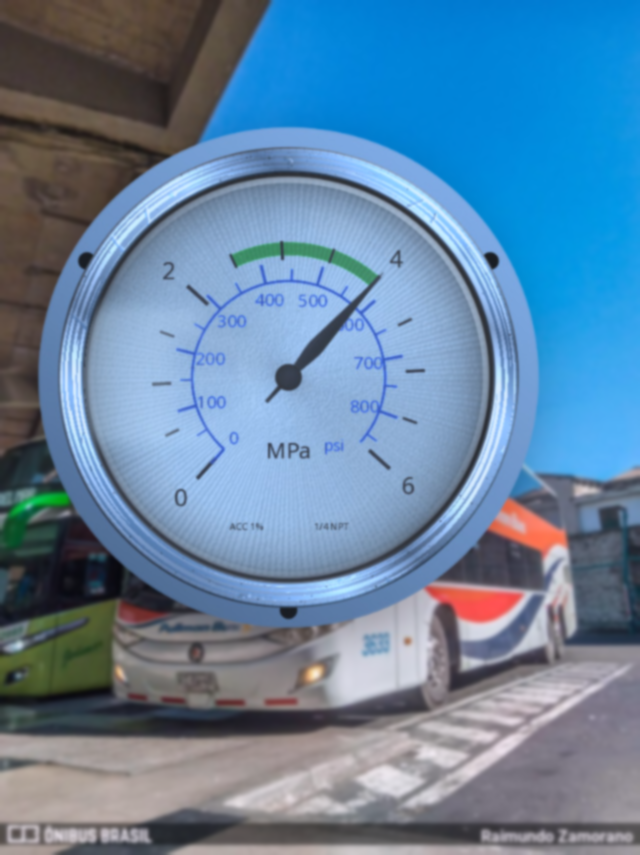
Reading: 4; MPa
